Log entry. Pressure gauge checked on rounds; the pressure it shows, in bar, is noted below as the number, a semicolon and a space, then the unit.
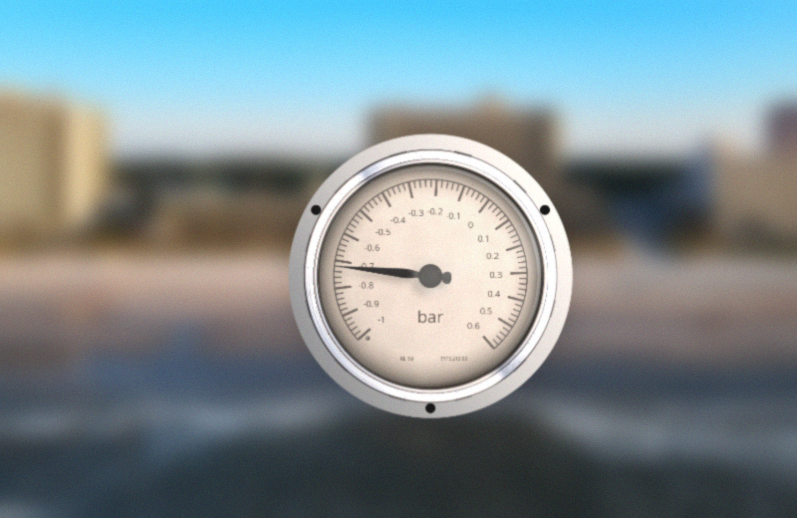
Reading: -0.72; bar
